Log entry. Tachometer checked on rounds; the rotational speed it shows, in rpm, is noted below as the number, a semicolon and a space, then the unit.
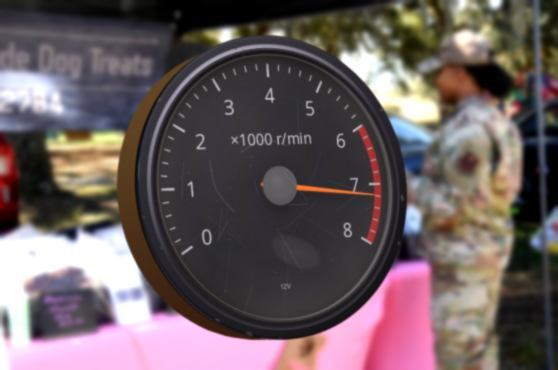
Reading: 7200; rpm
